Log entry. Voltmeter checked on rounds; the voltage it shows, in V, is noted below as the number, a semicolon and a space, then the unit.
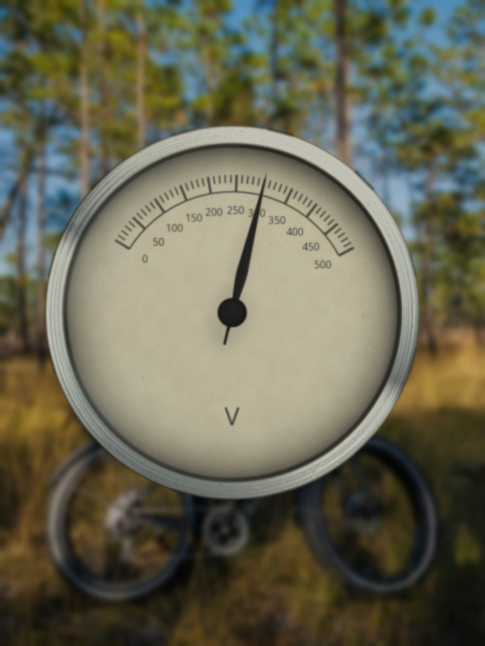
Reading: 300; V
